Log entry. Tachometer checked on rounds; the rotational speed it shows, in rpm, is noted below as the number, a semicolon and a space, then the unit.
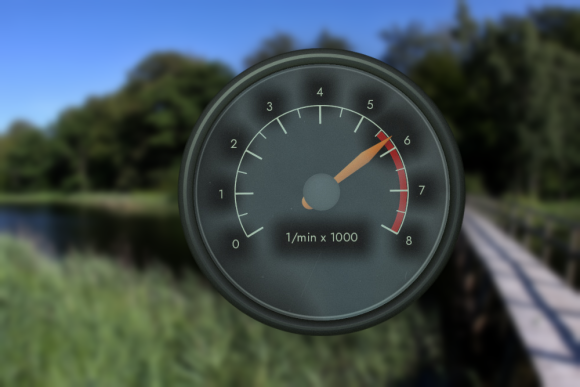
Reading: 5750; rpm
